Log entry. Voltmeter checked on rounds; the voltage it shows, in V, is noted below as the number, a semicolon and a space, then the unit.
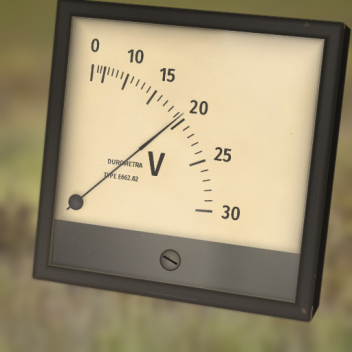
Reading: 19.5; V
